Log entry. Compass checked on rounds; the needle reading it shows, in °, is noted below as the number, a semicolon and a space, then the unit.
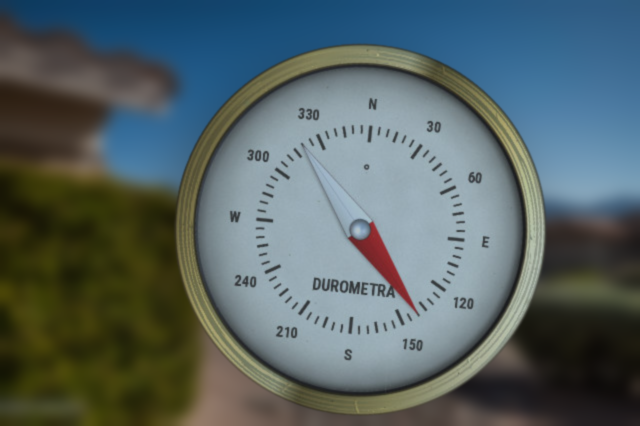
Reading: 140; °
